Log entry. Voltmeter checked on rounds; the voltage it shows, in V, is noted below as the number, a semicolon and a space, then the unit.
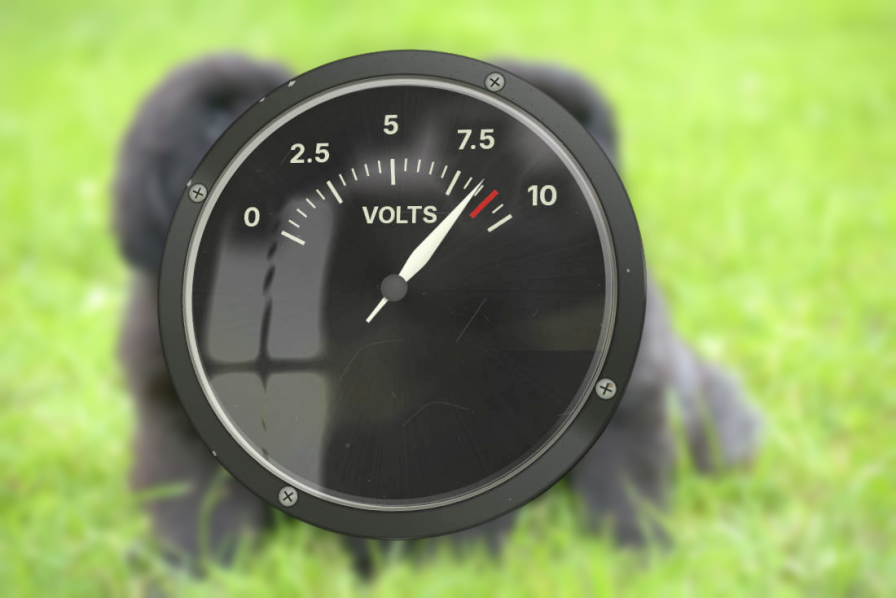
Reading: 8.5; V
